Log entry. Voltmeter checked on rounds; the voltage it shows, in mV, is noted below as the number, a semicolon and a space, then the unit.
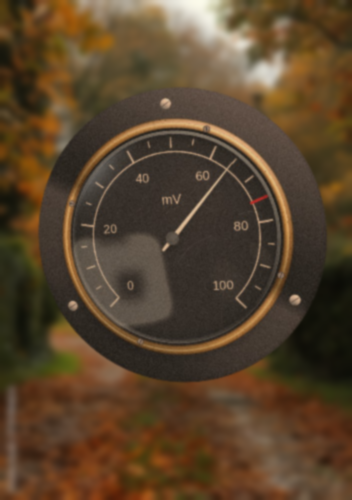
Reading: 65; mV
